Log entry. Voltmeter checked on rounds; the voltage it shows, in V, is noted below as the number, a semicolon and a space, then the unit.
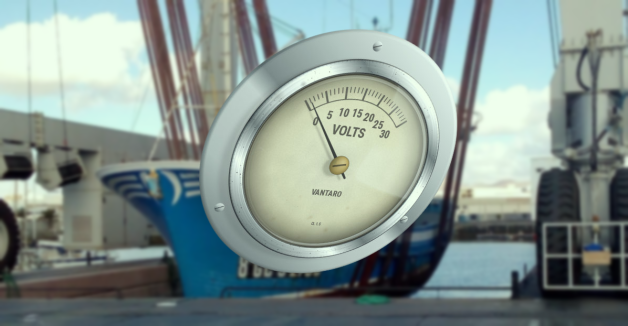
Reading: 1; V
